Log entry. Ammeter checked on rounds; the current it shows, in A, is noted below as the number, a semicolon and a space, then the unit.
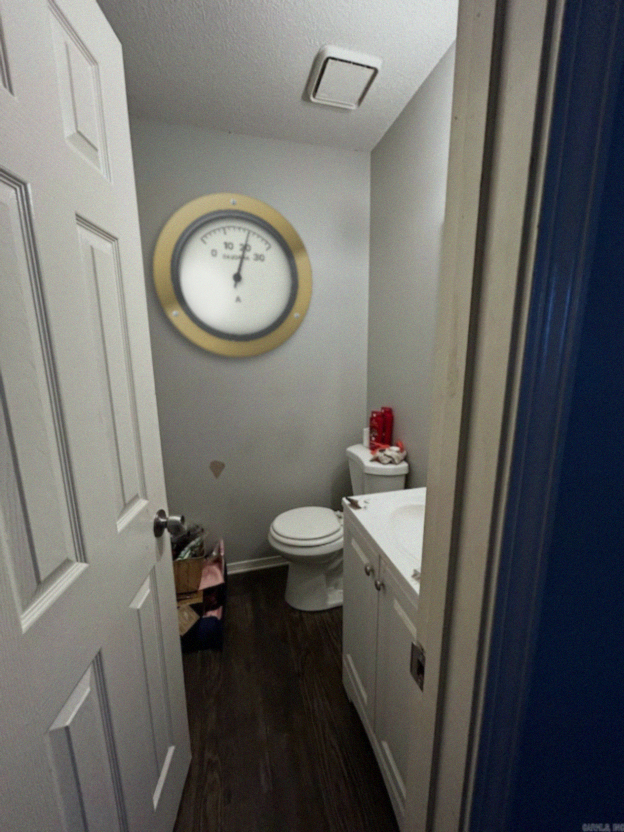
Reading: 20; A
